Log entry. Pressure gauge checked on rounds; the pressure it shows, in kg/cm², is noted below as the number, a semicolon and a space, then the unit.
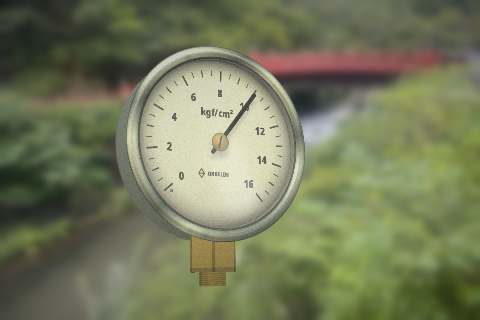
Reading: 10; kg/cm²
